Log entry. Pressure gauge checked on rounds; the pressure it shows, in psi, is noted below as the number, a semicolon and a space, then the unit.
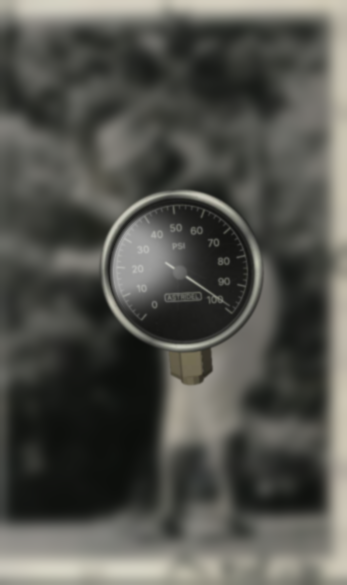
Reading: 98; psi
